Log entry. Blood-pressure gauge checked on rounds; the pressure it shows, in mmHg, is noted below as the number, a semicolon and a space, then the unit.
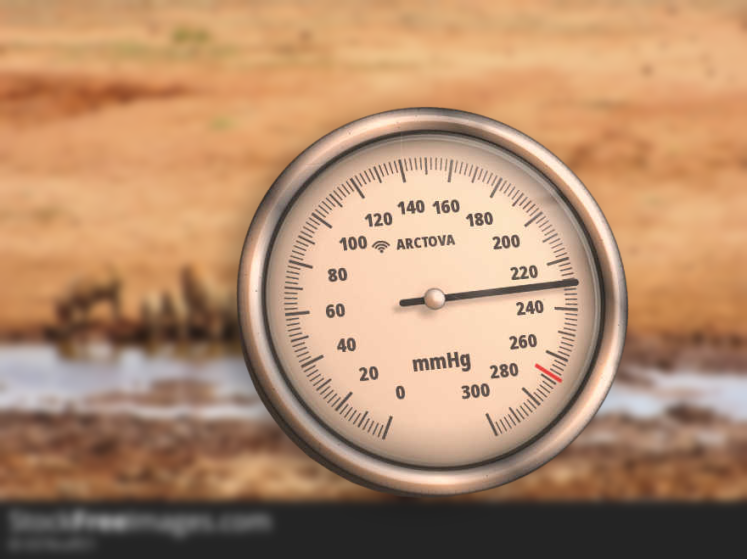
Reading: 230; mmHg
